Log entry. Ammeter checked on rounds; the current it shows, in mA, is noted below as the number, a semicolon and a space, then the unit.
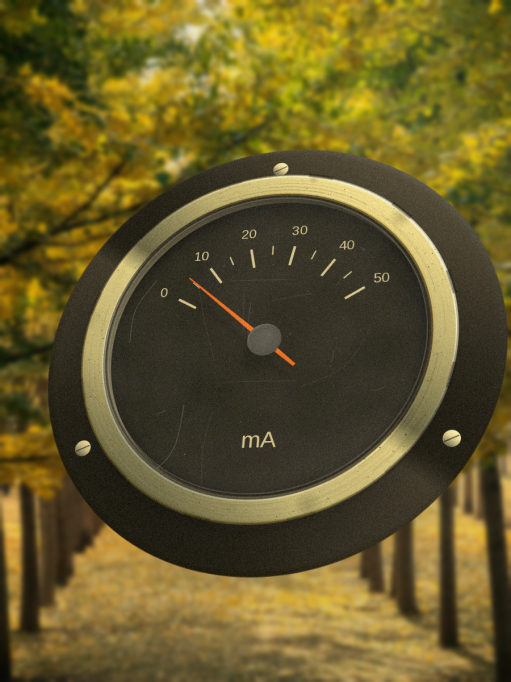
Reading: 5; mA
